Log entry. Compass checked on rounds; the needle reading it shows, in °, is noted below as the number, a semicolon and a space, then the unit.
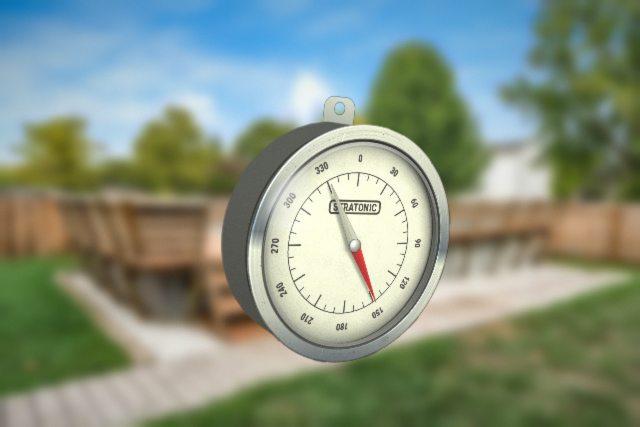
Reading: 150; °
